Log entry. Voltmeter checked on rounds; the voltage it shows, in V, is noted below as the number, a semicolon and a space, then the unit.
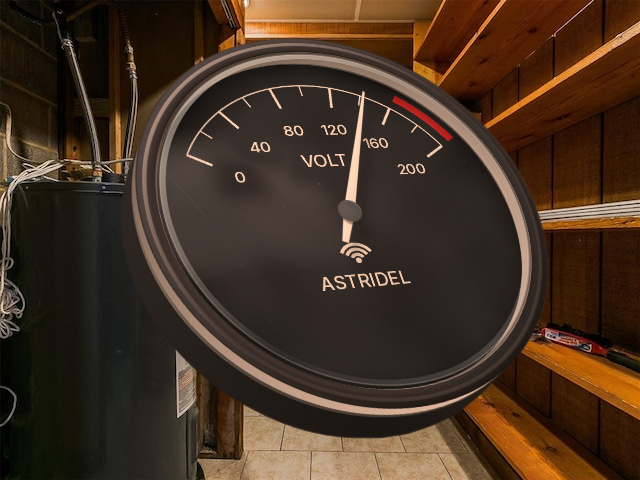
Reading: 140; V
